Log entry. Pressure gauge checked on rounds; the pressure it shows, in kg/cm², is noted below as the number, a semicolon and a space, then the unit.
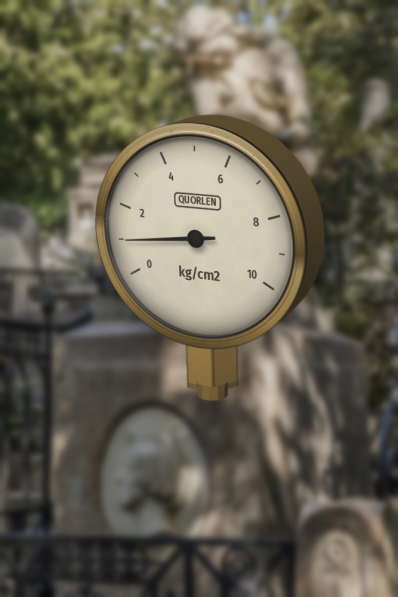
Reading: 1; kg/cm²
